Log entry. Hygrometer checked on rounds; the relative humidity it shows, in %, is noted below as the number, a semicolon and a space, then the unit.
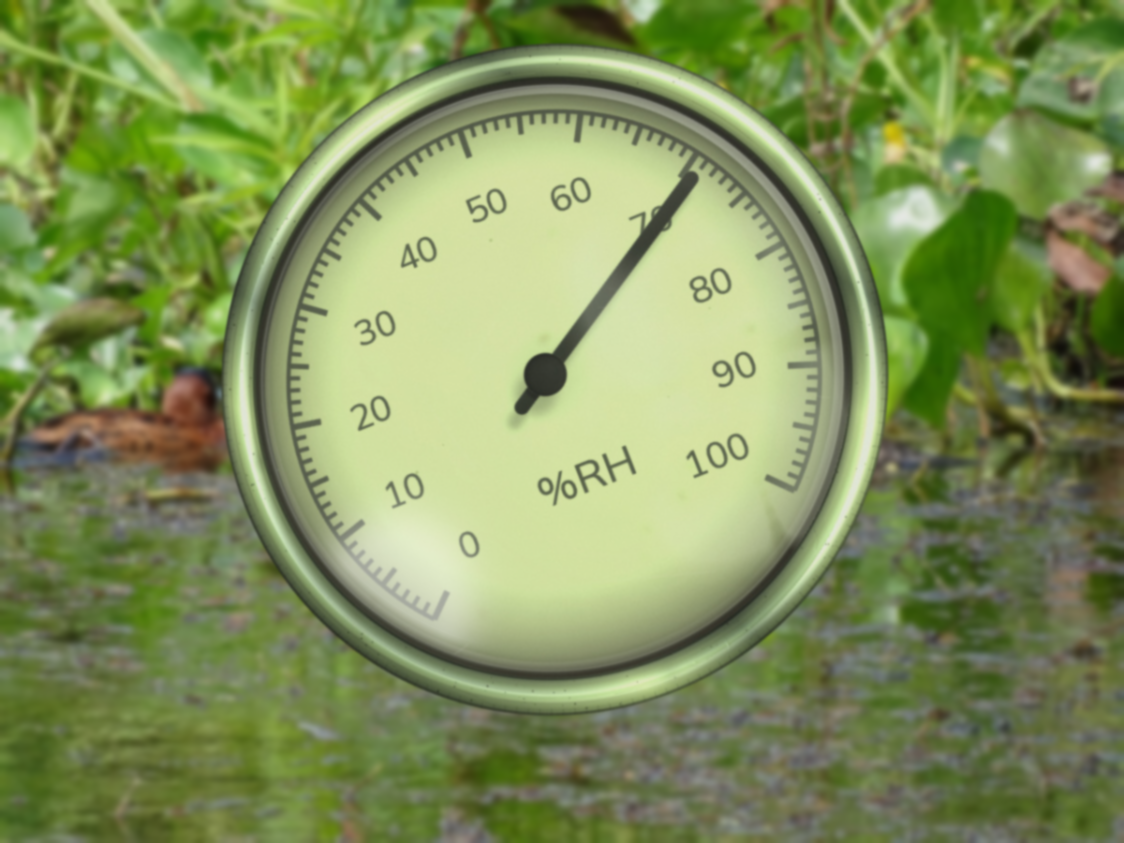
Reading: 71; %
